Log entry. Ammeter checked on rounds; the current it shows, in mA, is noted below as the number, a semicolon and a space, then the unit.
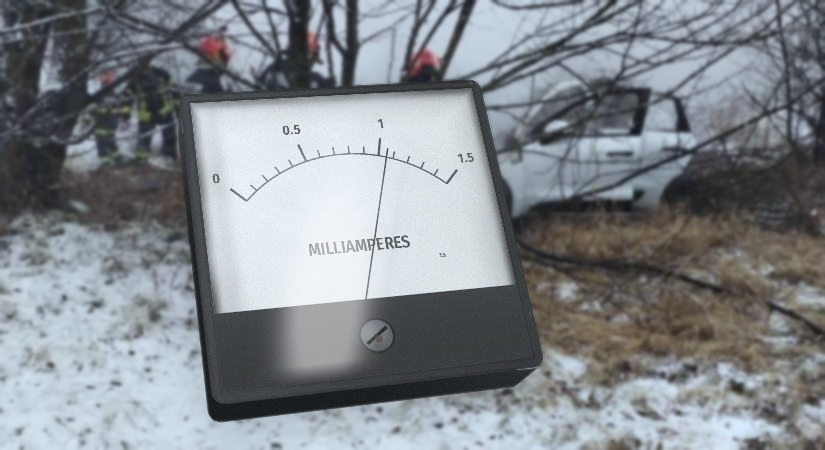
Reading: 1.05; mA
